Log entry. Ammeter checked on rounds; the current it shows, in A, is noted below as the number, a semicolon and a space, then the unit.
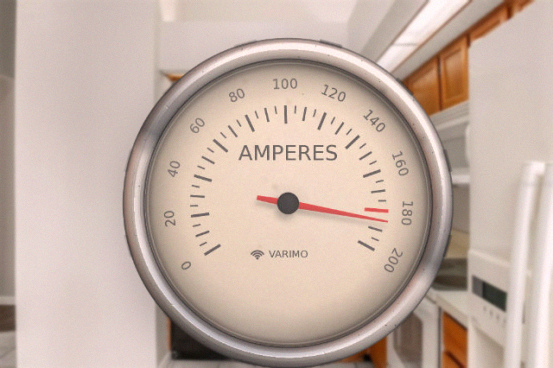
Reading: 185; A
